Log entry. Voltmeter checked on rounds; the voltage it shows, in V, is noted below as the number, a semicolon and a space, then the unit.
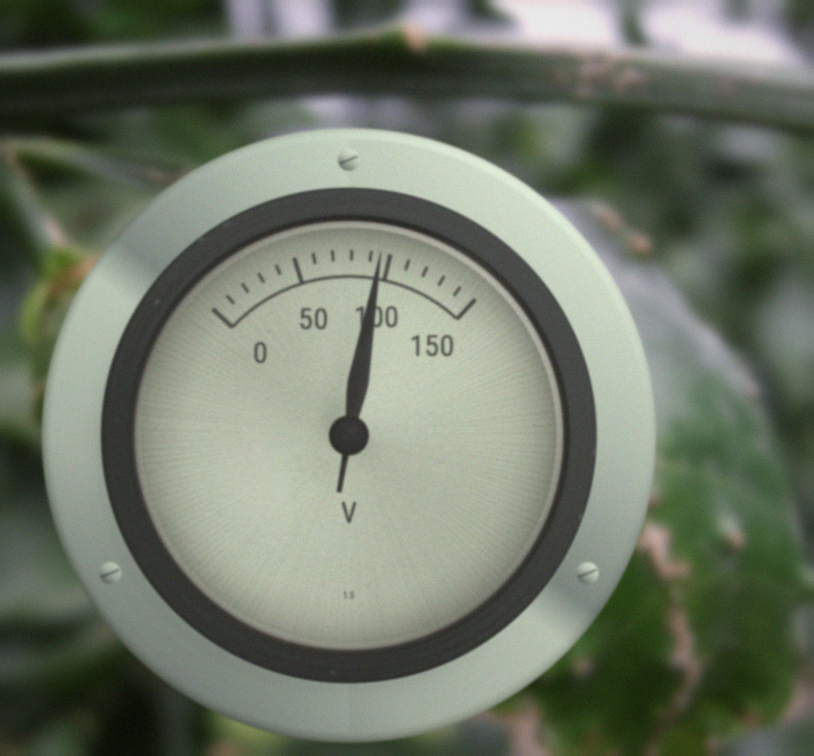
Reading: 95; V
